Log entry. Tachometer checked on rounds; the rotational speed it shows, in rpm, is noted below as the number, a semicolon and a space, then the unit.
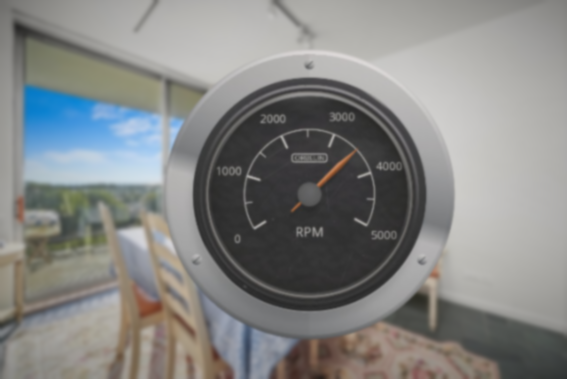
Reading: 3500; rpm
